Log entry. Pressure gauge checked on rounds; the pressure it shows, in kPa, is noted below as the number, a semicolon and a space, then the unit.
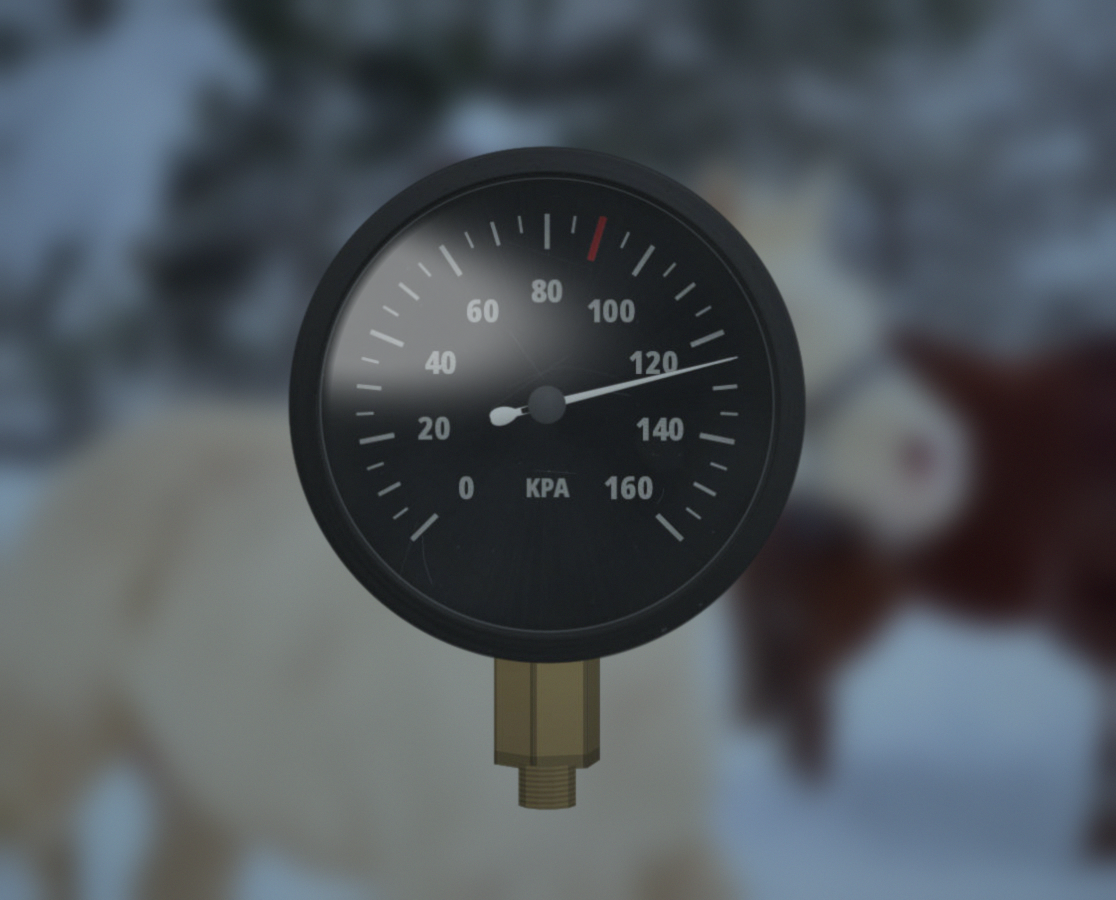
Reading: 125; kPa
